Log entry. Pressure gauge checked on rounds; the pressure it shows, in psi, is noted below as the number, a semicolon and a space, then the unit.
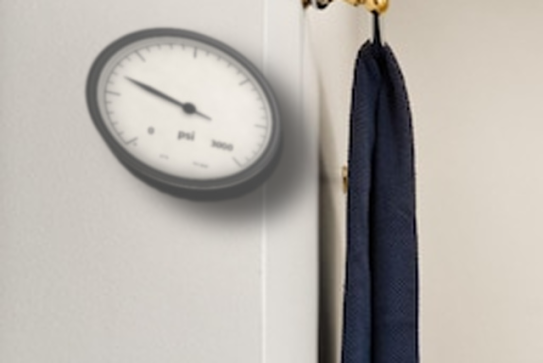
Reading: 700; psi
